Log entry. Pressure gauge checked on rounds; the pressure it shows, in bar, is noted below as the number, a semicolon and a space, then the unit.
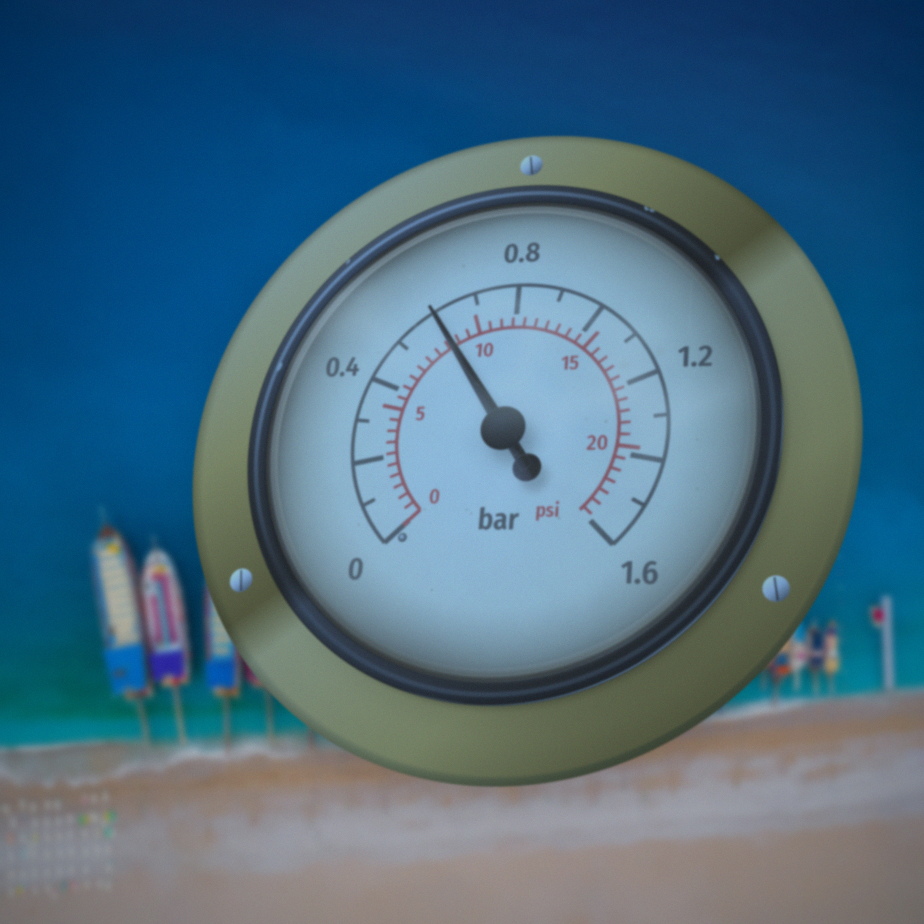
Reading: 0.6; bar
